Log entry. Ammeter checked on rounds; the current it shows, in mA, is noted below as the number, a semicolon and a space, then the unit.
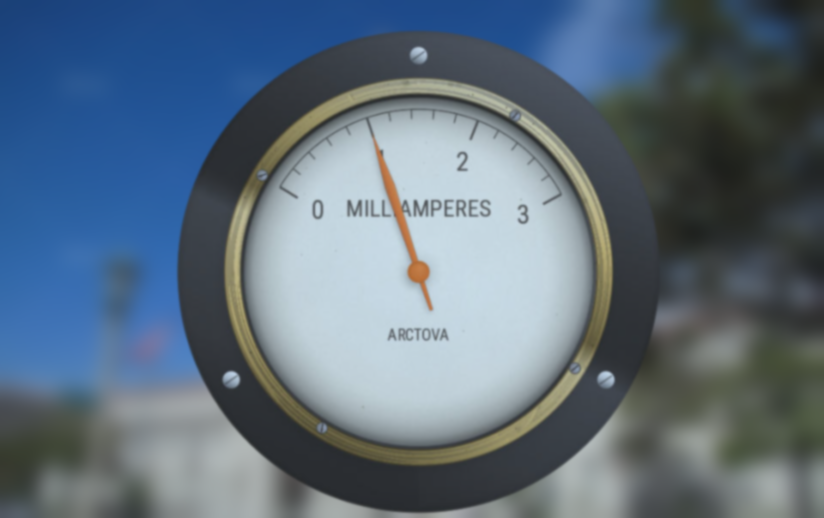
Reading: 1; mA
